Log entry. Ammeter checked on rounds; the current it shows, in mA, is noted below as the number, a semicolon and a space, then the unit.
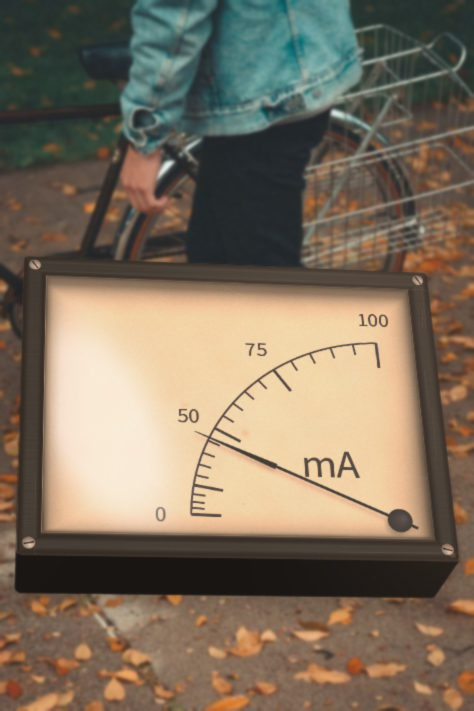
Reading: 45; mA
